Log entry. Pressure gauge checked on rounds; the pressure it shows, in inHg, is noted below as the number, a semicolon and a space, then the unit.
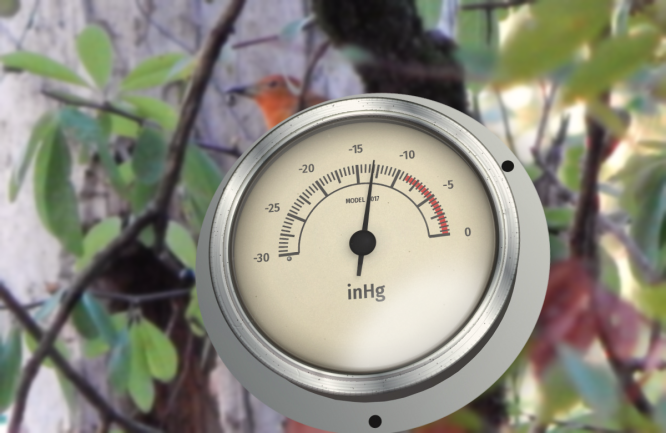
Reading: -13; inHg
